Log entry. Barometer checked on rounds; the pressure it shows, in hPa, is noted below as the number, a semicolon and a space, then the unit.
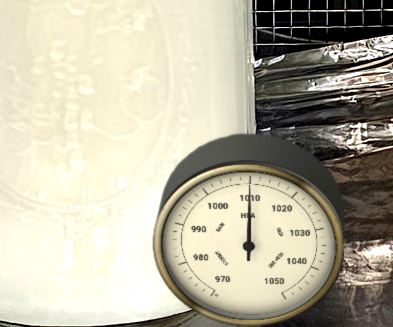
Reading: 1010; hPa
